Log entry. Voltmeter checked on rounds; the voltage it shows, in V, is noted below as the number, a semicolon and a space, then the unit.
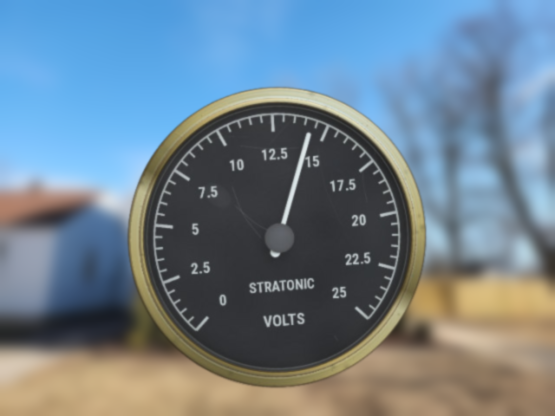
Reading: 14.25; V
